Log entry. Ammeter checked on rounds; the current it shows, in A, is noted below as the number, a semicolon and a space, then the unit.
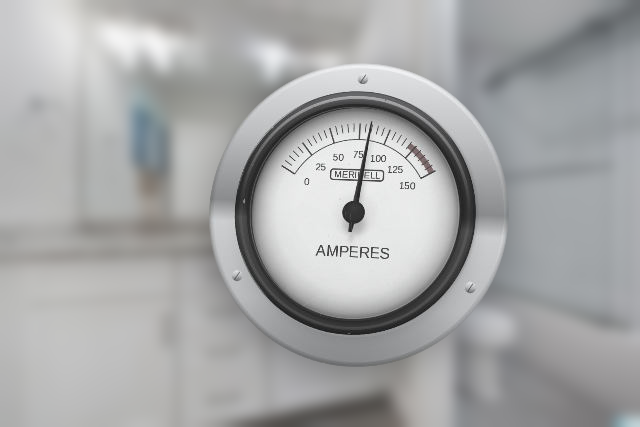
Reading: 85; A
